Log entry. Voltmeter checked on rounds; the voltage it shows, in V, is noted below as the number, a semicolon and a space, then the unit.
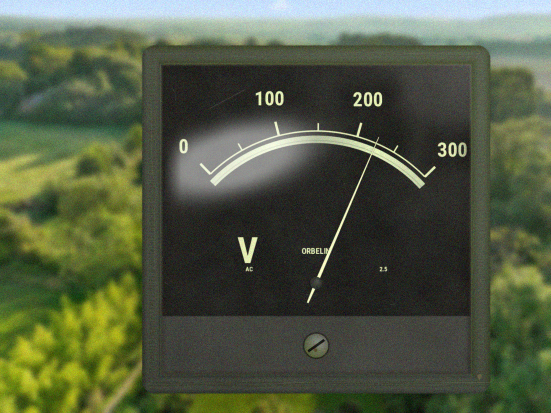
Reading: 225; V
